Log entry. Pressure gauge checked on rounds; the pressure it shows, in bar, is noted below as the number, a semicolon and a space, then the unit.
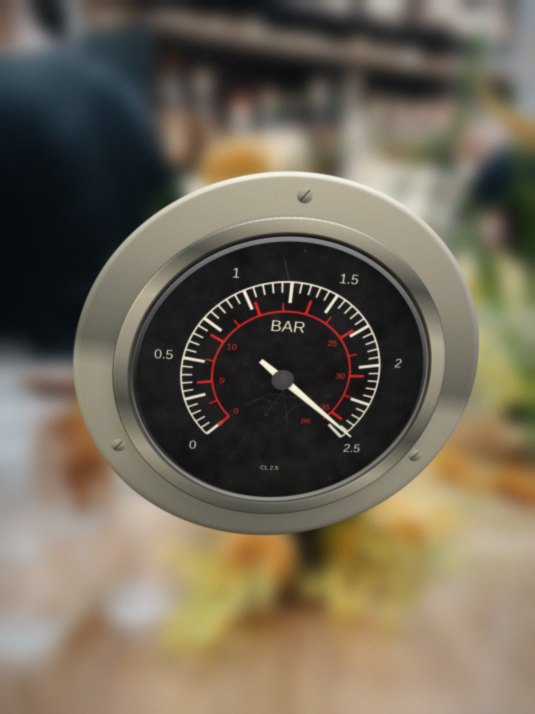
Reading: 2.45; bar
